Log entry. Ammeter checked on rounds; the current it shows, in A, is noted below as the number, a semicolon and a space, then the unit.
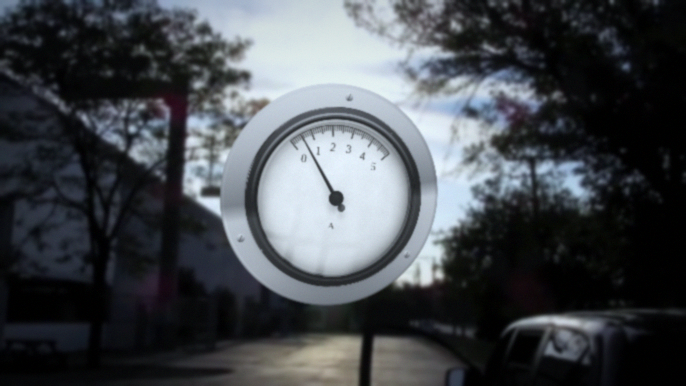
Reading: 0.5; A
